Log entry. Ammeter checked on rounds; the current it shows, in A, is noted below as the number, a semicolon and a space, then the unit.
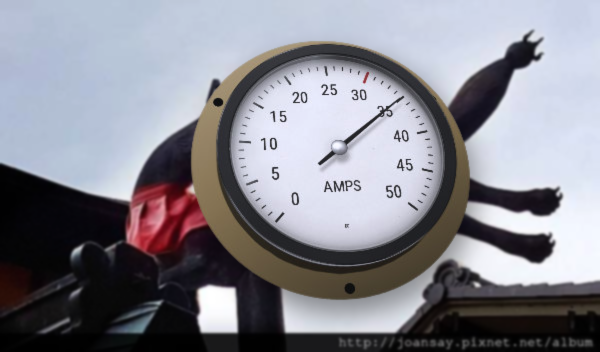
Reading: 35; A
